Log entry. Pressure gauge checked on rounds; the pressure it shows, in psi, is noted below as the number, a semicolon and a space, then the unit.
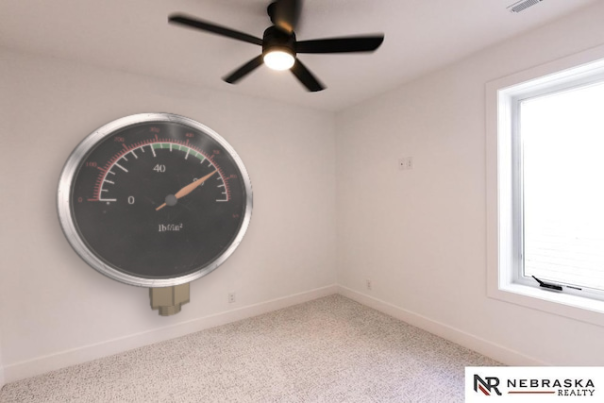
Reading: 80; psi
